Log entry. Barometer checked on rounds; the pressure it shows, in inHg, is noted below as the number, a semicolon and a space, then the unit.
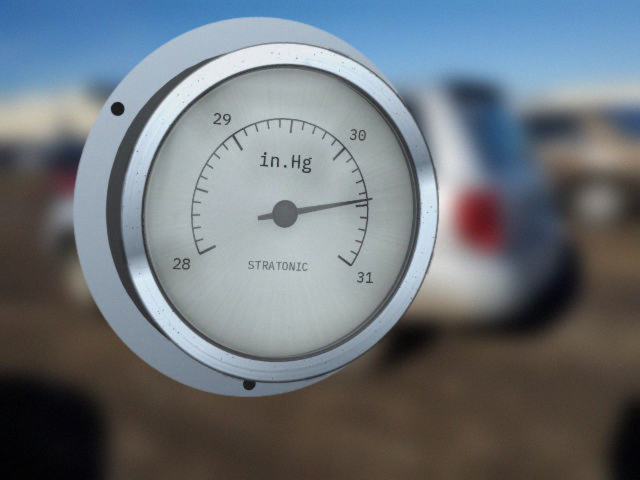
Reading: 30.45; inHg
